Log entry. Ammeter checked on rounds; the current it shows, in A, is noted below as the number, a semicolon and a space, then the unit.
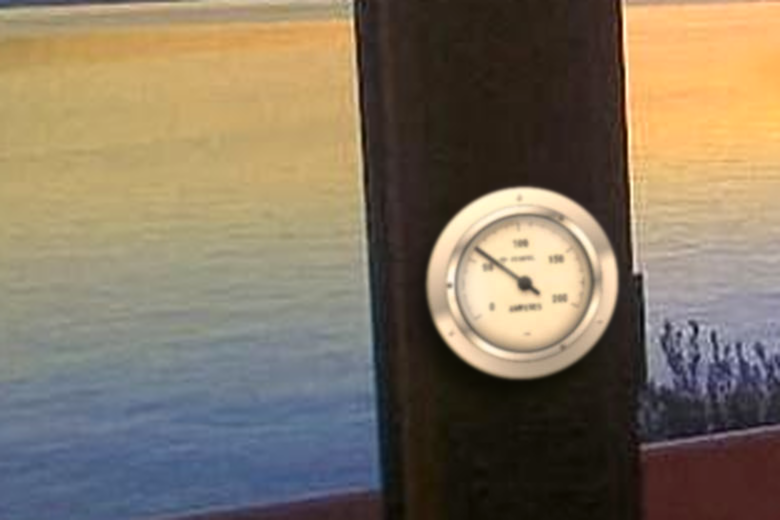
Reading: 60; A
